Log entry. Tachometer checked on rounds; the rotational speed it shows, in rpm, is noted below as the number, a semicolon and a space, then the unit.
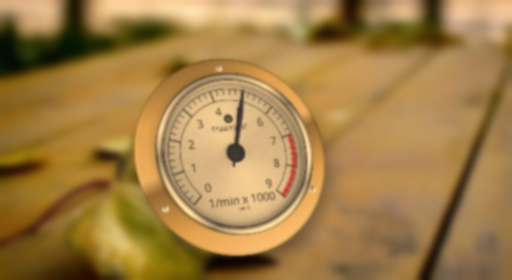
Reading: 5000; rpm
